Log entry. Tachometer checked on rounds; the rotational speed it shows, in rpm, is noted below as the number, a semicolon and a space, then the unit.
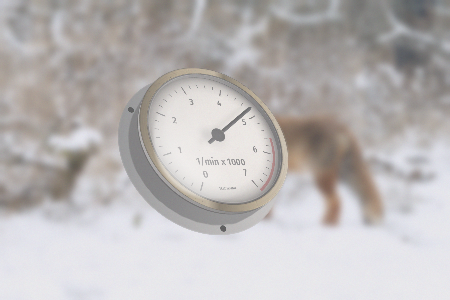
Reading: 4800; rpm
